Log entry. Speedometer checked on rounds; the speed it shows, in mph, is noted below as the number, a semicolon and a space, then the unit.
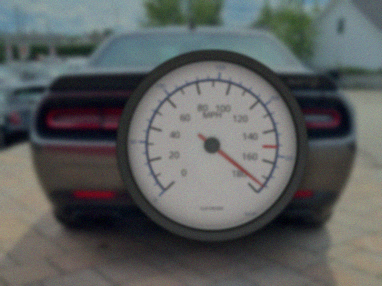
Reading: 175; mph
